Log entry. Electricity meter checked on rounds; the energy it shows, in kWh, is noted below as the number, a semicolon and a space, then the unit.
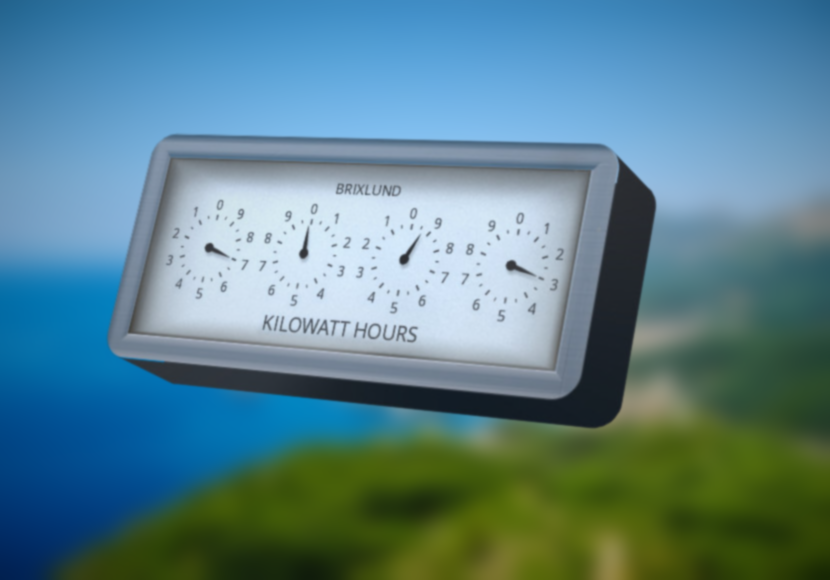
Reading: 6993; kWh
